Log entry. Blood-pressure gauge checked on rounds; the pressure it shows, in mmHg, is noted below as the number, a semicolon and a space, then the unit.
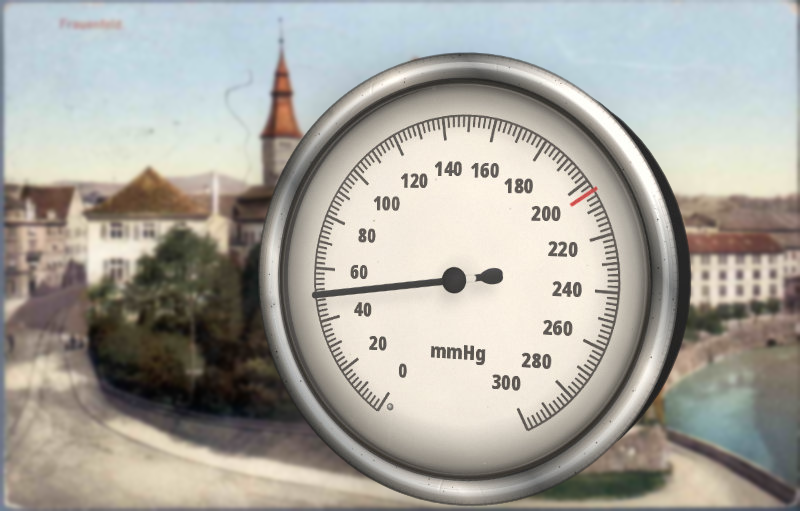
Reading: 50; mmHg
